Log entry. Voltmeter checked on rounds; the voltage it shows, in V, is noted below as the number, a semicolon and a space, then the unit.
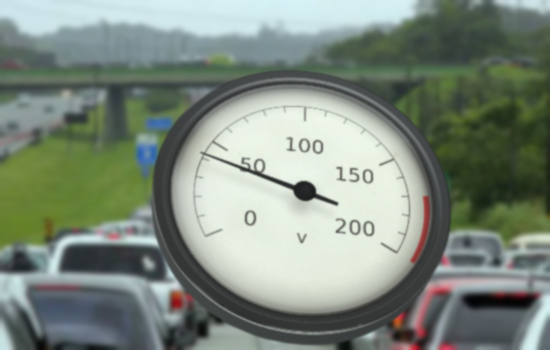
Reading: 40; V
